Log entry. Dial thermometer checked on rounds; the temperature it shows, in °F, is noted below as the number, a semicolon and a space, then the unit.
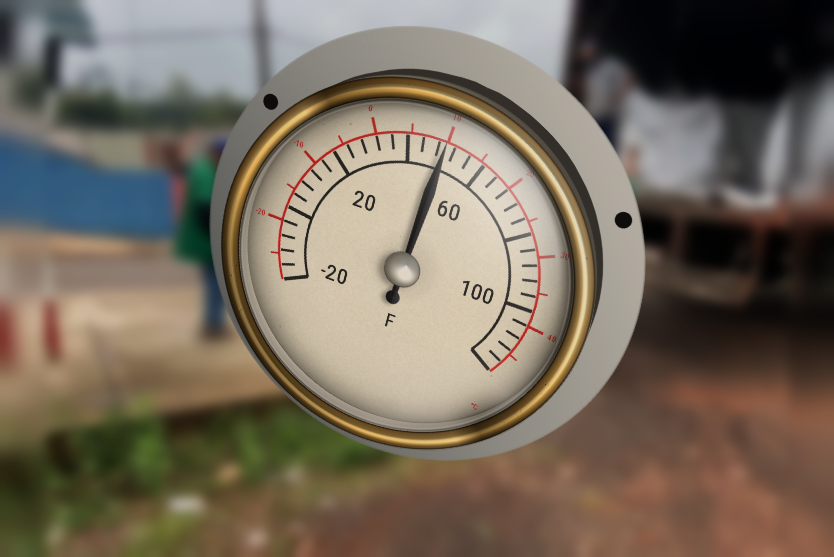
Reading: 50; °F
